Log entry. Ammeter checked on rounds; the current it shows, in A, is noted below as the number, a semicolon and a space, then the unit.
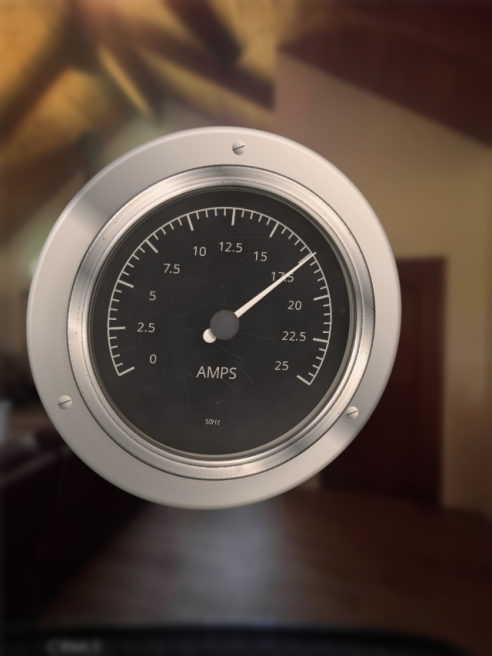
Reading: 17.5; A
